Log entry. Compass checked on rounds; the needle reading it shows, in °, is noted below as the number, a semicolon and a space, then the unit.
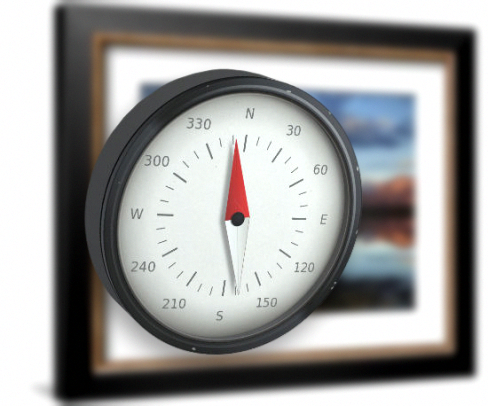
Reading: 350; °
